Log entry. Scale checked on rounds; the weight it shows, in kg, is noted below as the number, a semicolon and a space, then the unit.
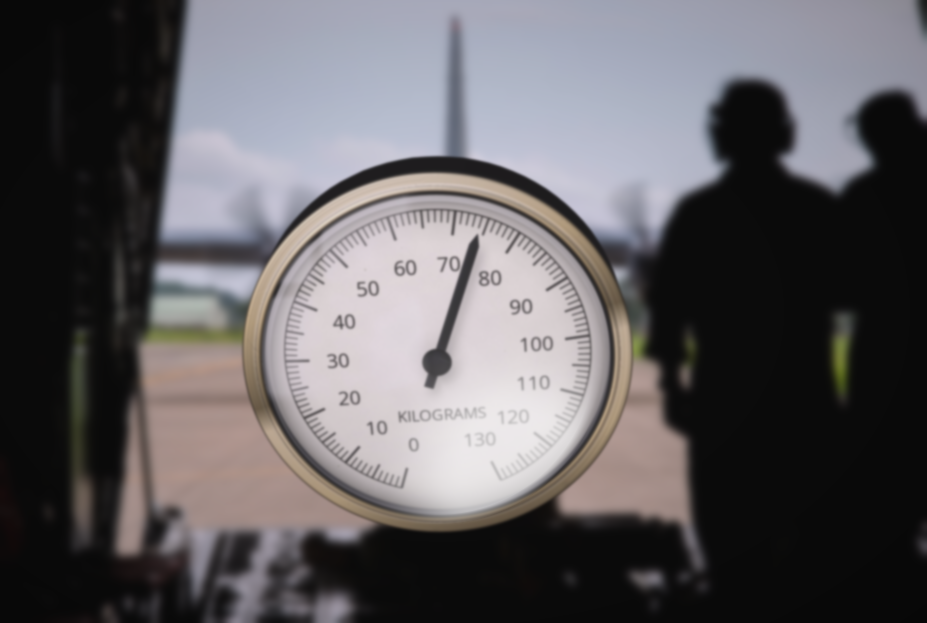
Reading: 74; kg
